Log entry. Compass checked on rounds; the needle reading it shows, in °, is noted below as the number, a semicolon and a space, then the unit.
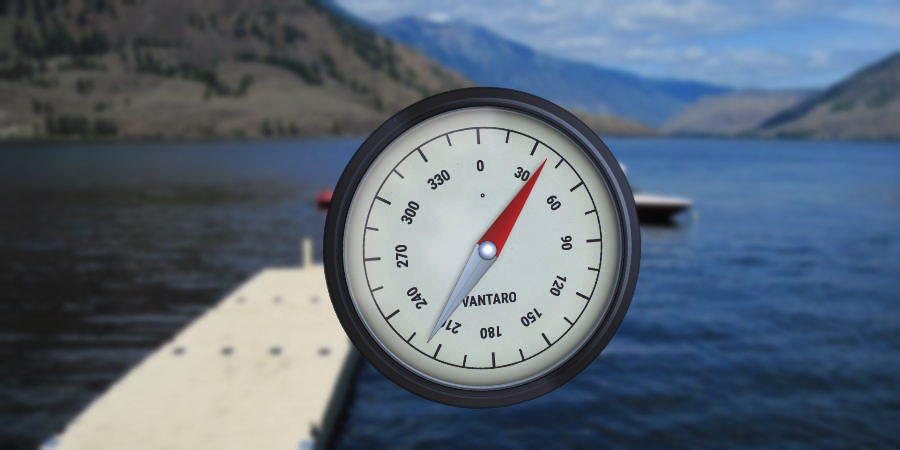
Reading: 37.5; °
